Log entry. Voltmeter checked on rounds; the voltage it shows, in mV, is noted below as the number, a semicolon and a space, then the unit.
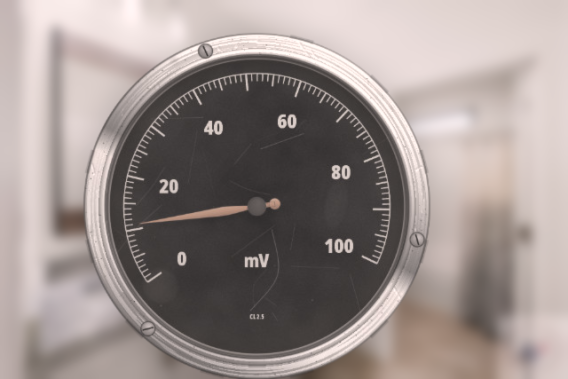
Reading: 11; mV
